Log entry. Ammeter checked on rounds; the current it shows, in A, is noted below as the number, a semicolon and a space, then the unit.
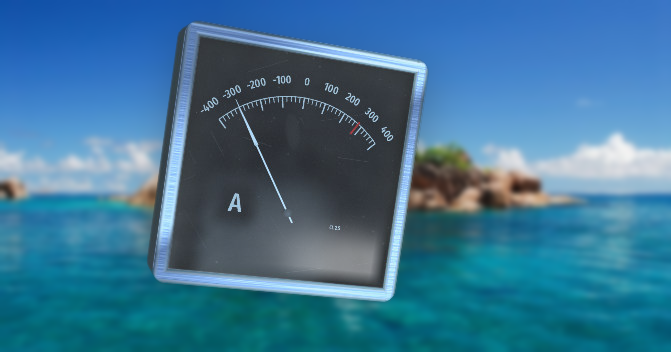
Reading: -300; A
